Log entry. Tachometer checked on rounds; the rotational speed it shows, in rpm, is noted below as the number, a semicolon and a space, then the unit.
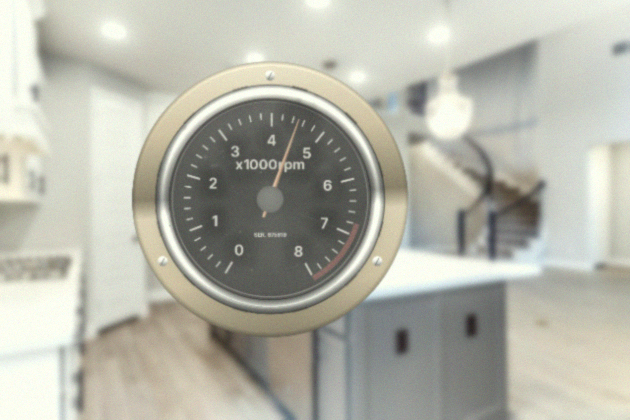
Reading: 4500; rpm
